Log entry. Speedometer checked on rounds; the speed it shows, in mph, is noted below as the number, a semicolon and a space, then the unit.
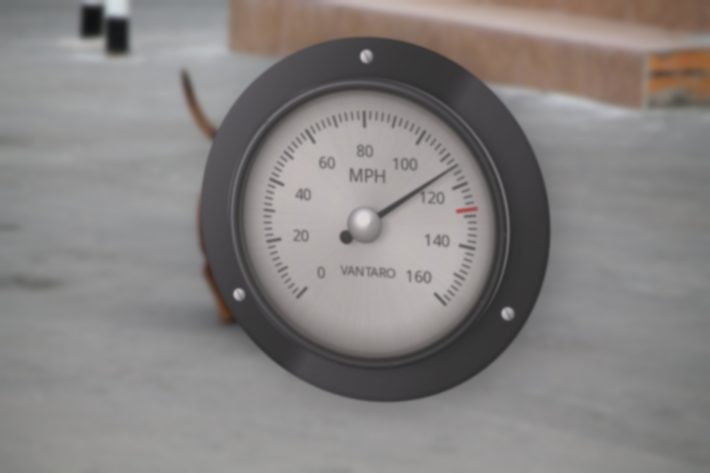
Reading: 114; mph
